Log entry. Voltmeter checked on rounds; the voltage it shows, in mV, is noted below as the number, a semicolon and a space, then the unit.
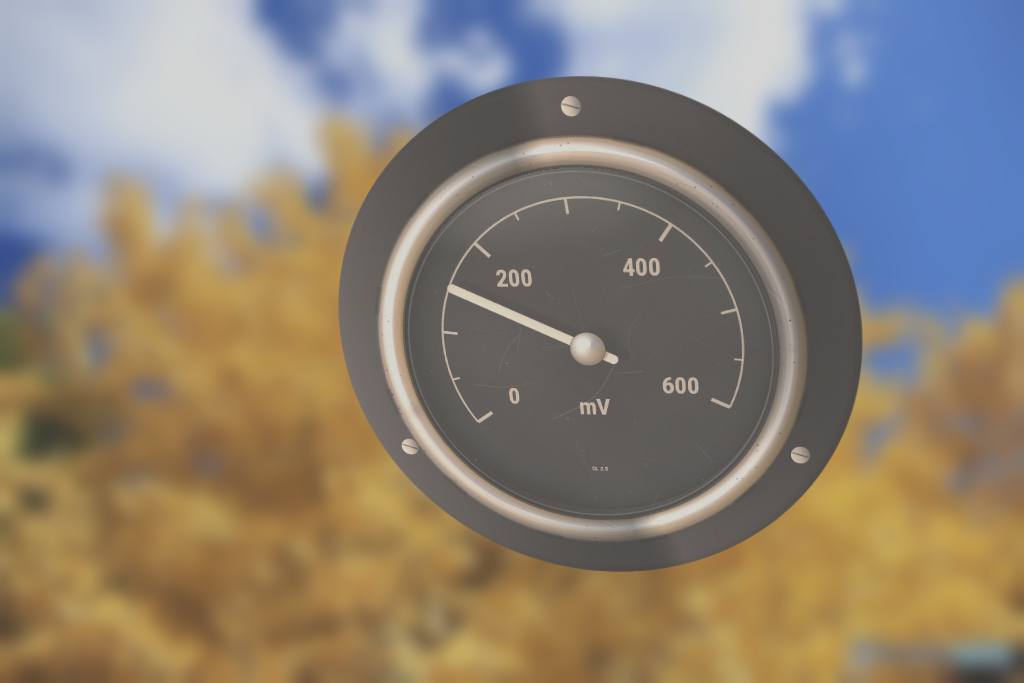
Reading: 150; mV
